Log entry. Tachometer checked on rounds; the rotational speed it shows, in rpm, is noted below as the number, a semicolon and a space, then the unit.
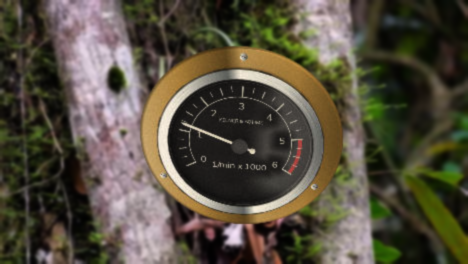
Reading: 1250; rpm
